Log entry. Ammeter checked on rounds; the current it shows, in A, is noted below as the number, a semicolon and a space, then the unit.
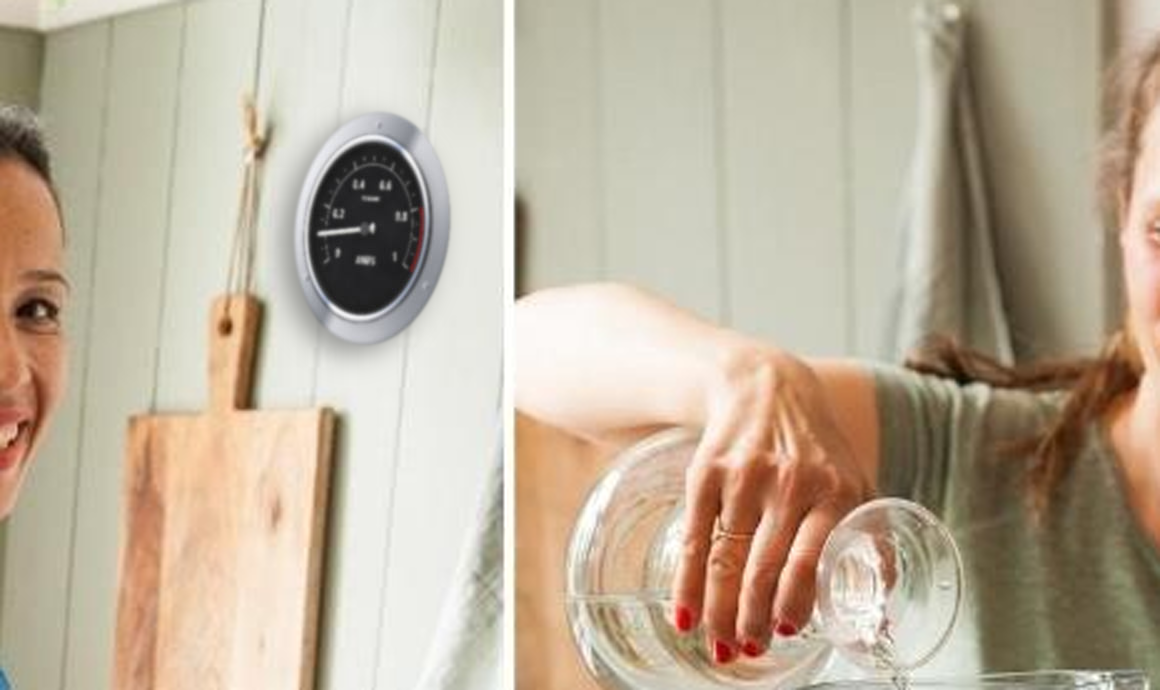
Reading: 0.1; A
